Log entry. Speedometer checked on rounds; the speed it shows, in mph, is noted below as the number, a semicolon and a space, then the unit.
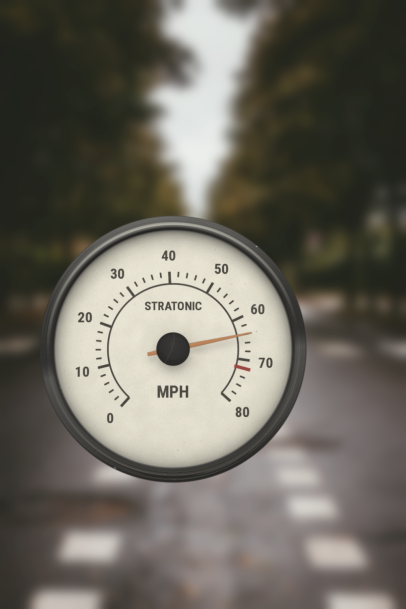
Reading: 64; mph
